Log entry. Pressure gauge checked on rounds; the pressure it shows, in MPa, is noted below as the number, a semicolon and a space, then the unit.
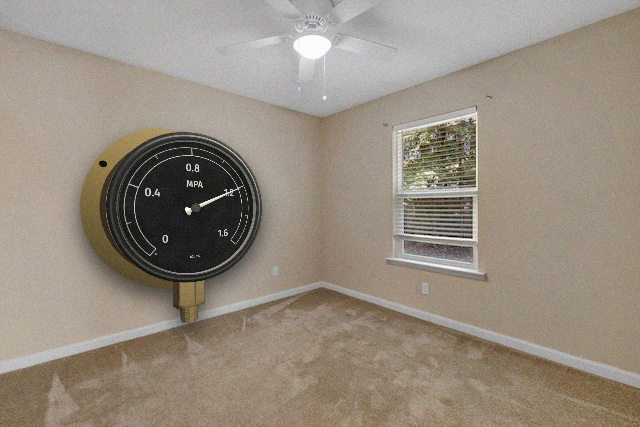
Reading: 1.2; MPa
